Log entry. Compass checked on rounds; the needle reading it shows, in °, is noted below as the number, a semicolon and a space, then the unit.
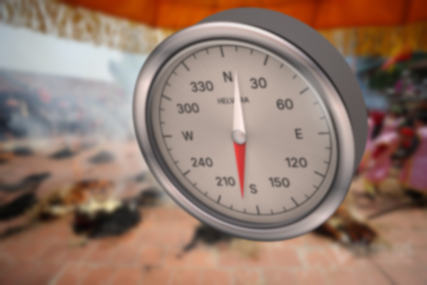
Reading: 190; °
